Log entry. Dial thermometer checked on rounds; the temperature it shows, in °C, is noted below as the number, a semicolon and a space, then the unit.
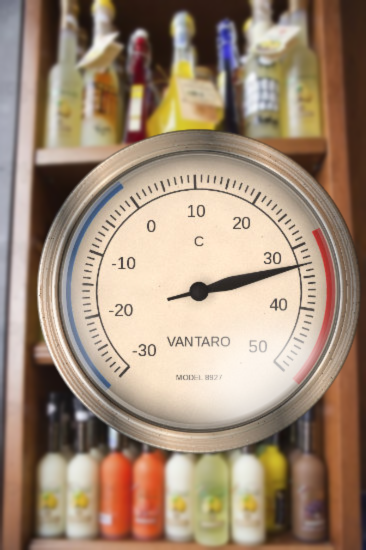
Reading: 33; °C
